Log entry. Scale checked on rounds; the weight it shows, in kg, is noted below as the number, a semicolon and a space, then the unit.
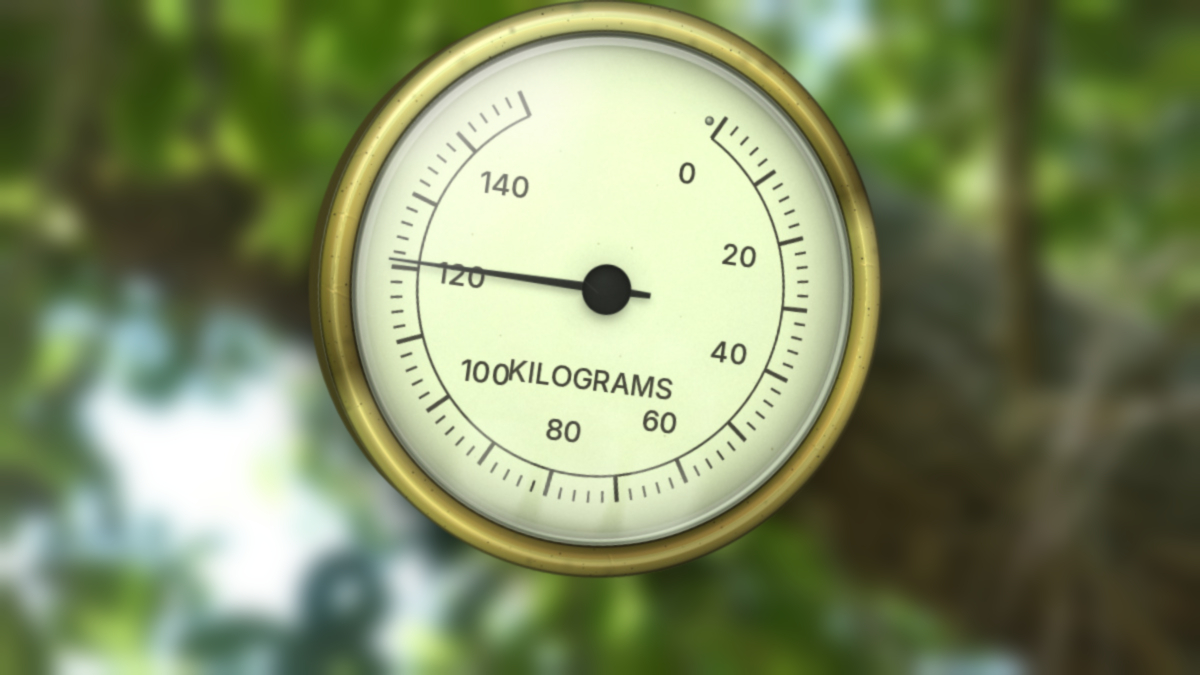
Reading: 121; kg
